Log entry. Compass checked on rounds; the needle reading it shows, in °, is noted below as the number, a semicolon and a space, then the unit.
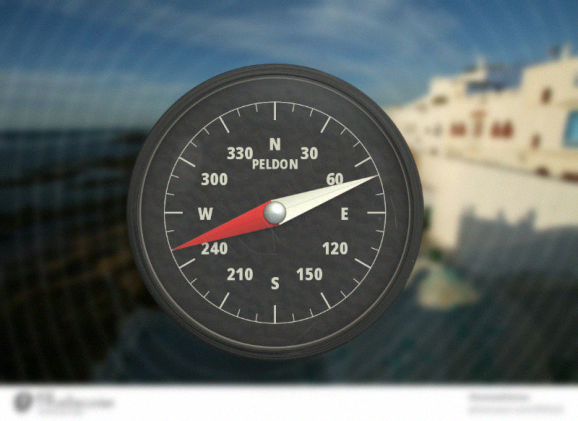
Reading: 250; °
